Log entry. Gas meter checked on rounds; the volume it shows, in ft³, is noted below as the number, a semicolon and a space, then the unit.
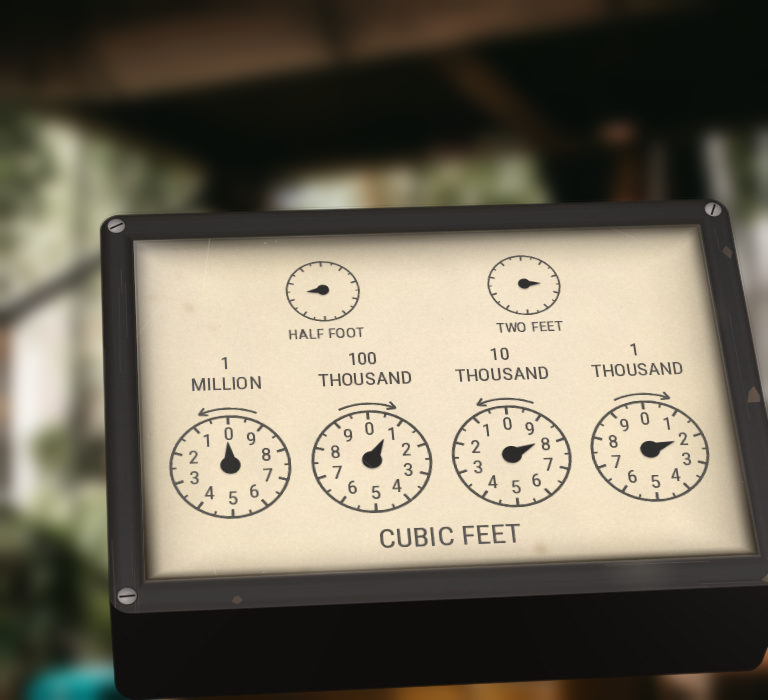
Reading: 8200; ft³
